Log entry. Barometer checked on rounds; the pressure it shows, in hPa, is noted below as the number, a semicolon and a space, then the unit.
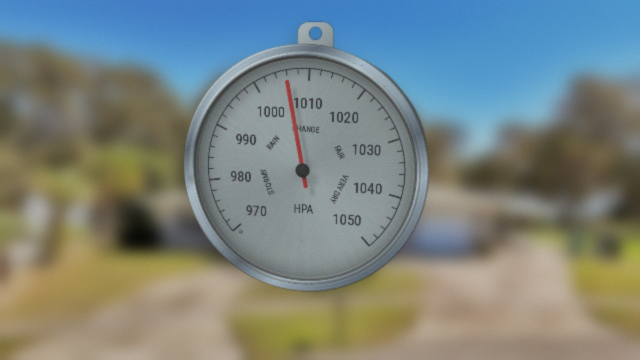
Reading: 1006; hPa
